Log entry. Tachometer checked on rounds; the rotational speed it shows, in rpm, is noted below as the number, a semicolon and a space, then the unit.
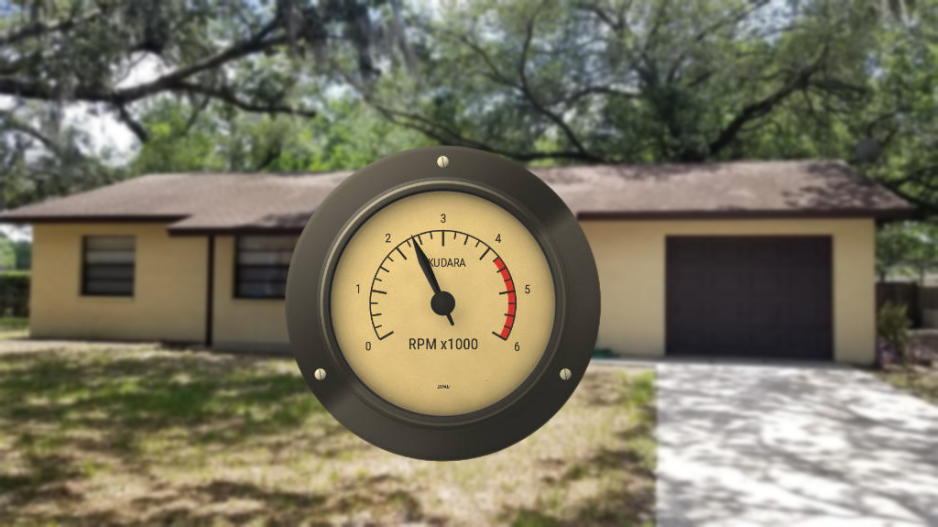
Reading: 2375; rpm
